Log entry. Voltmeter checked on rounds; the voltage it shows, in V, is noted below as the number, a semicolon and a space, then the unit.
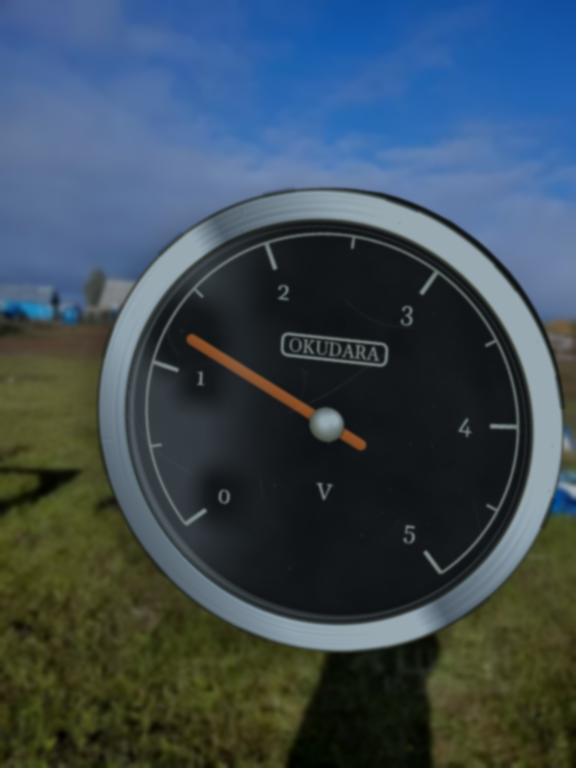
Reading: 1.25; V
